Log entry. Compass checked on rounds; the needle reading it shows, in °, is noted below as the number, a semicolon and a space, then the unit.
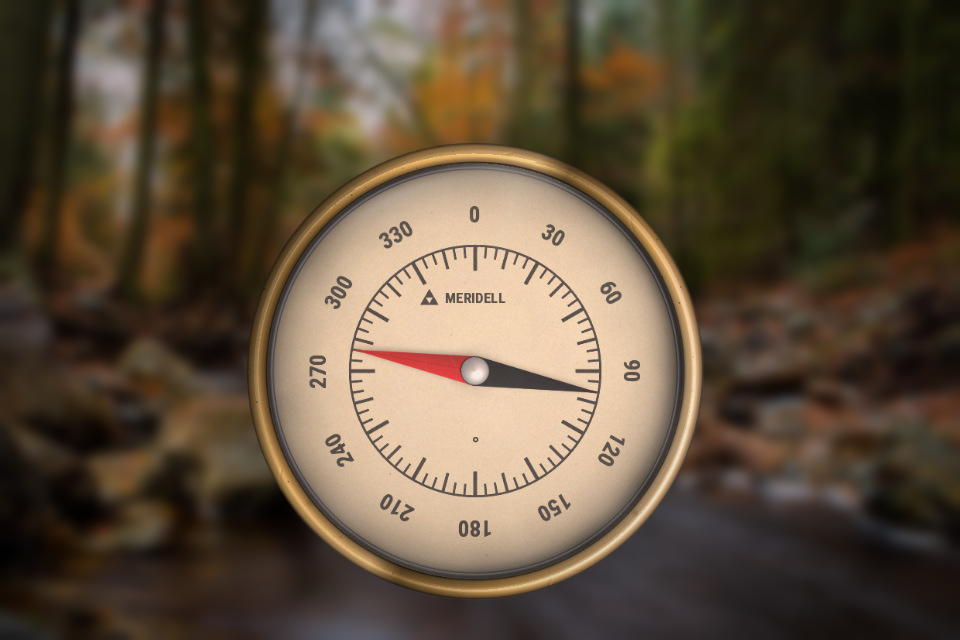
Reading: 280; °
